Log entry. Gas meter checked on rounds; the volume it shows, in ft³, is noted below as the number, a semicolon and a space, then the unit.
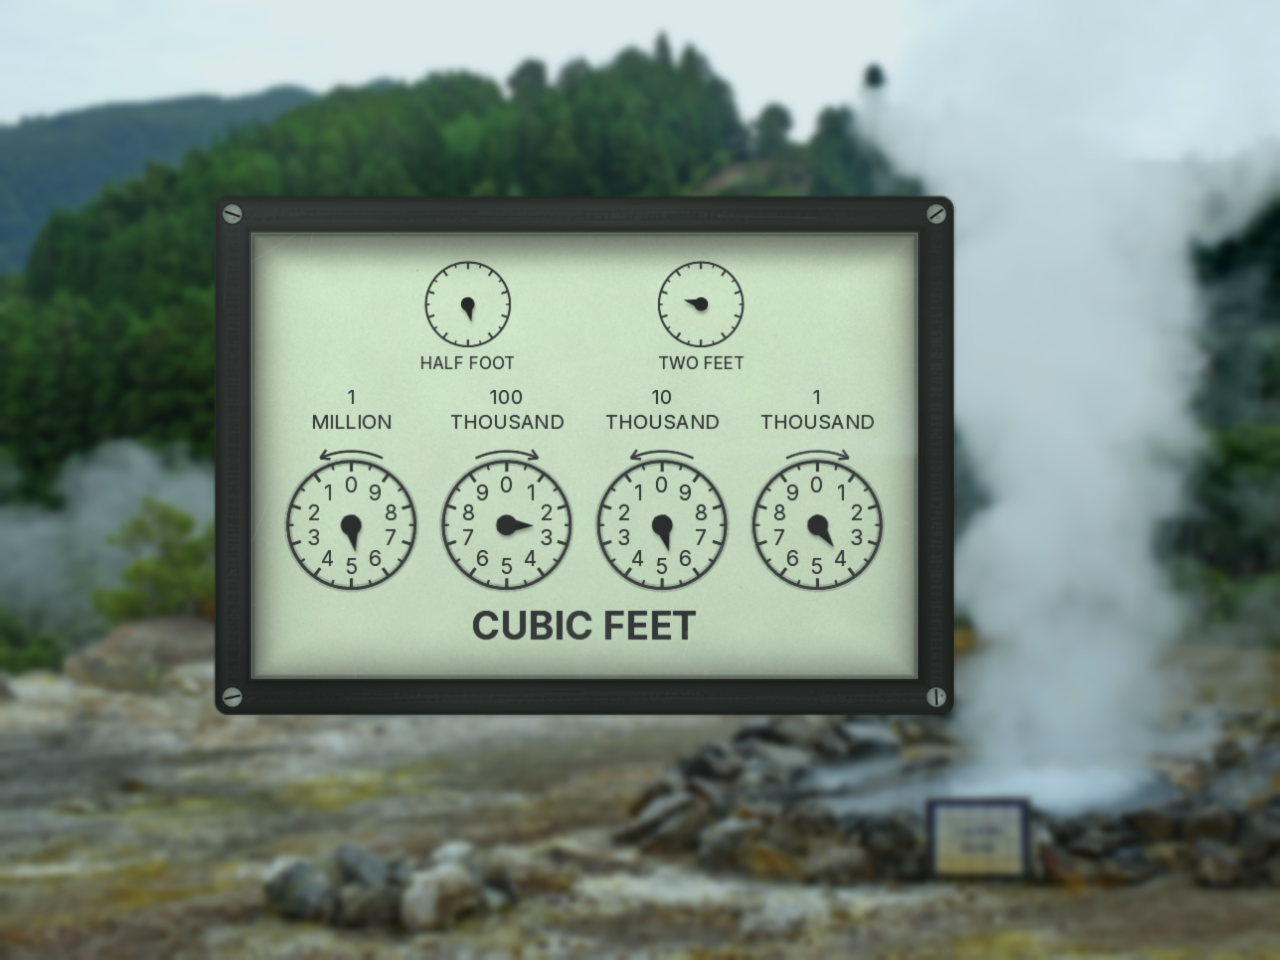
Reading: 525400; ft³
